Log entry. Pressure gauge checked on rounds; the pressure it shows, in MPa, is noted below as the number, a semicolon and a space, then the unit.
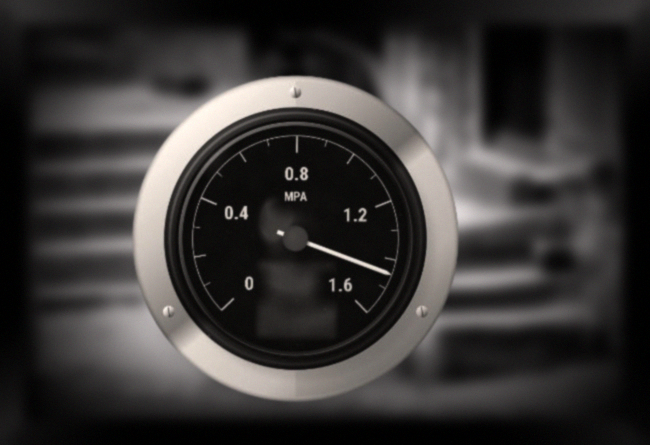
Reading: 1.45; MPa
